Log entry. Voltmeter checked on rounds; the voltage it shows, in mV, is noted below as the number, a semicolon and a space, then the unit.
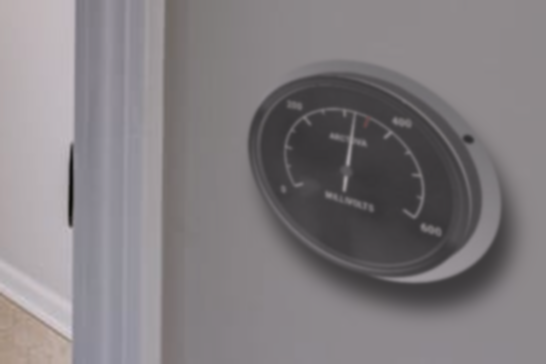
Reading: 325; mV
